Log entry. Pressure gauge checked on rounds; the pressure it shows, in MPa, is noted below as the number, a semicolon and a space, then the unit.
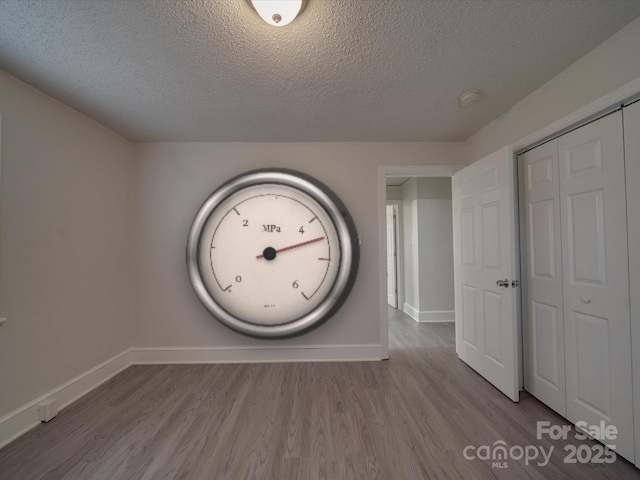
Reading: 4.5; MPa
